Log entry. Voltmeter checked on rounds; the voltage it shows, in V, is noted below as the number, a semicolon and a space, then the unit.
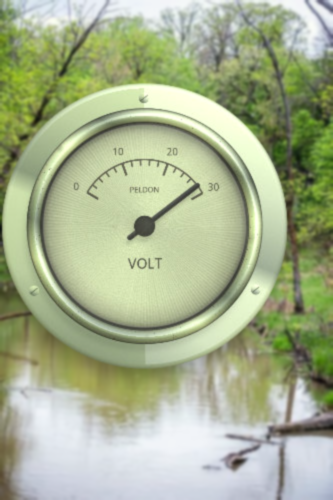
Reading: 28; V
